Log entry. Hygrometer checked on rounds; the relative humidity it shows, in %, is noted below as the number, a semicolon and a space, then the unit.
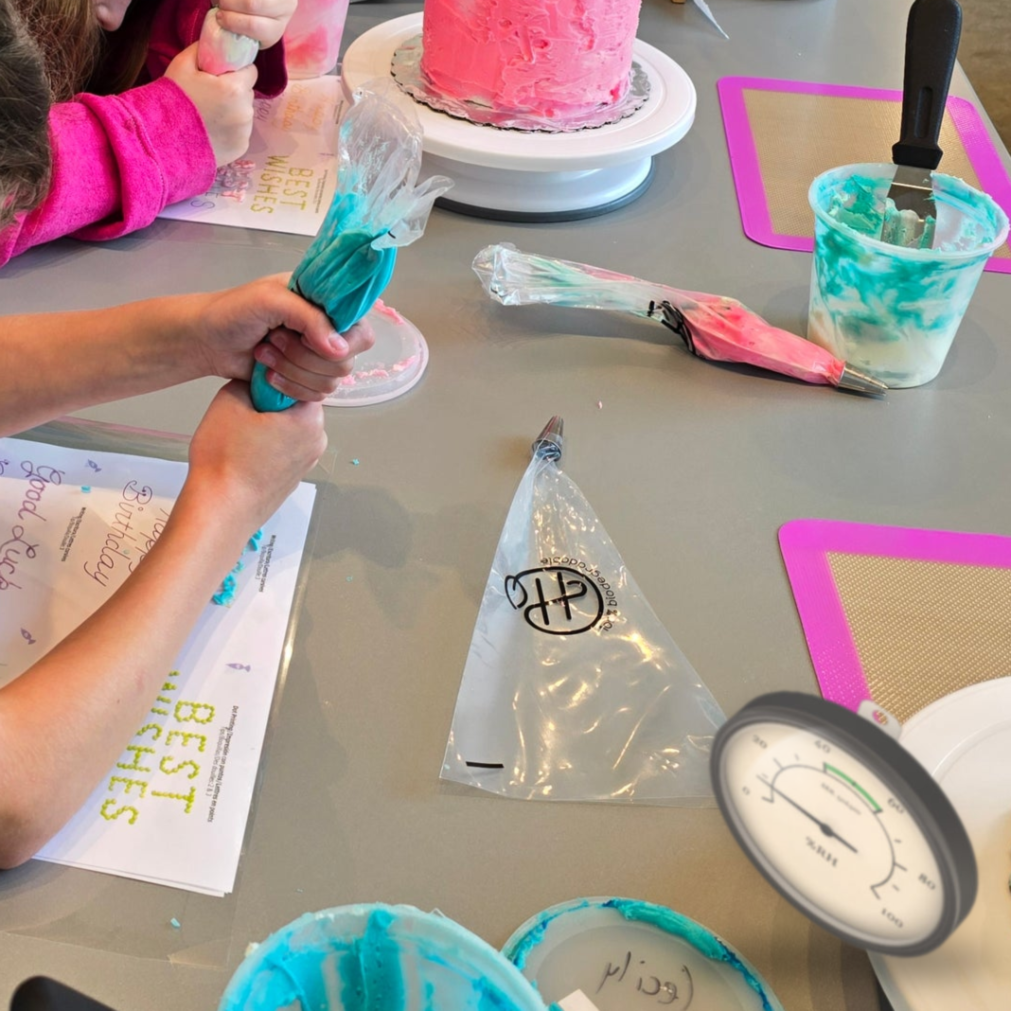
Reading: 10; %
